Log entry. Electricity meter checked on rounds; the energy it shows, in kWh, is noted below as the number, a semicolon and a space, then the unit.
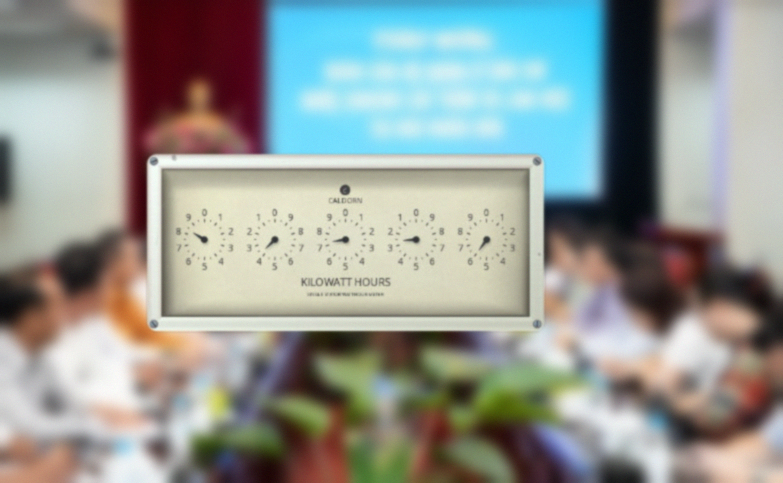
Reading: 83726; kWh
